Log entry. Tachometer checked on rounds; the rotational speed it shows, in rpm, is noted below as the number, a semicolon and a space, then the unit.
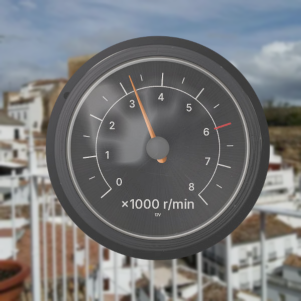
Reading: 3250; rpm
